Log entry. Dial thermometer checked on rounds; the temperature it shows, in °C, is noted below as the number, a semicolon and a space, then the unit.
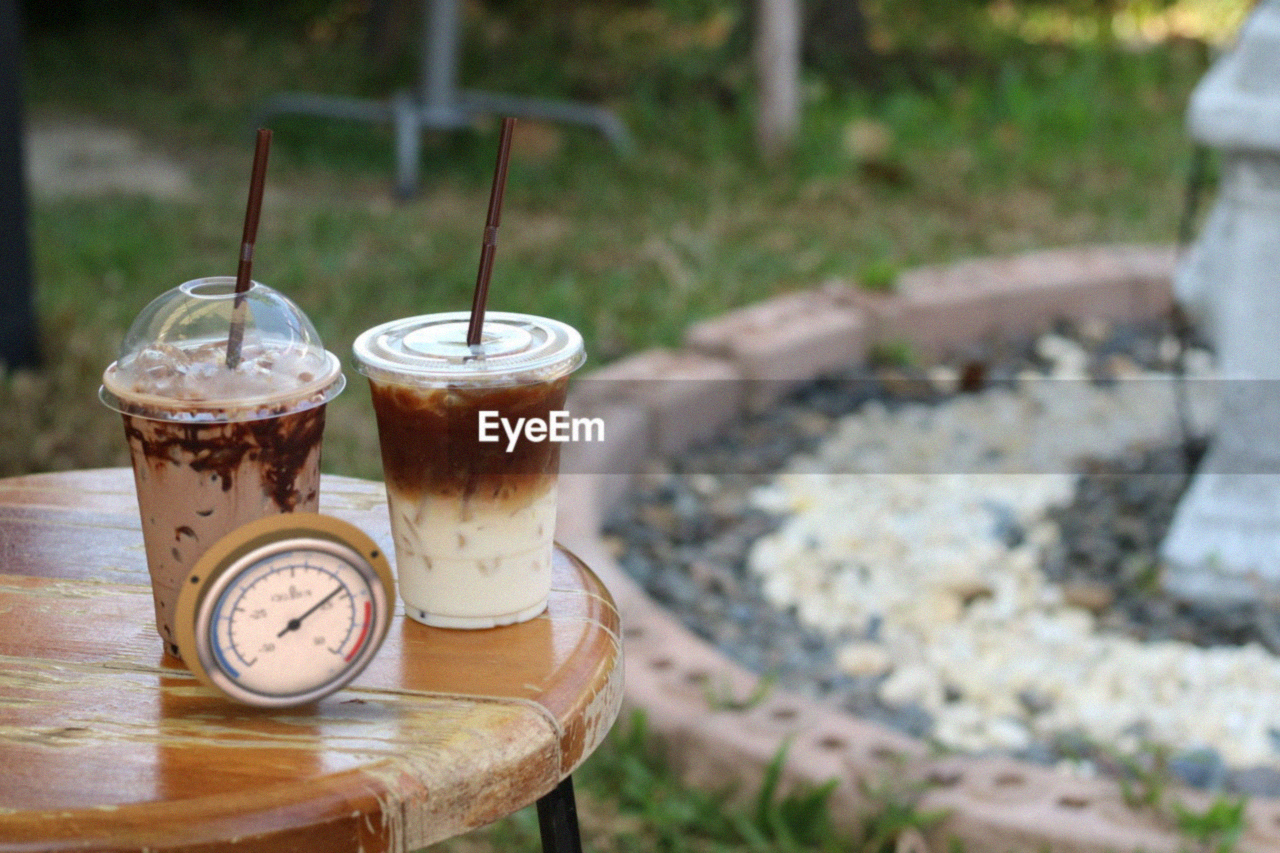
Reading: 20; °C
